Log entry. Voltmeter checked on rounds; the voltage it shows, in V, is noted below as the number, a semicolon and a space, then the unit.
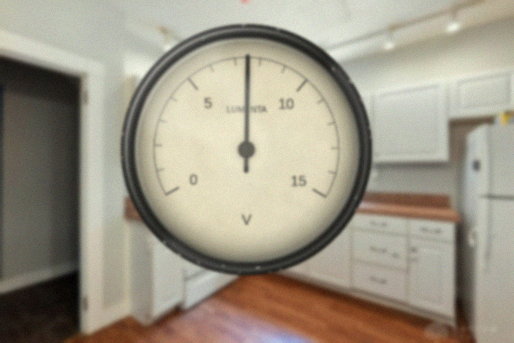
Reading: 7.5; V
